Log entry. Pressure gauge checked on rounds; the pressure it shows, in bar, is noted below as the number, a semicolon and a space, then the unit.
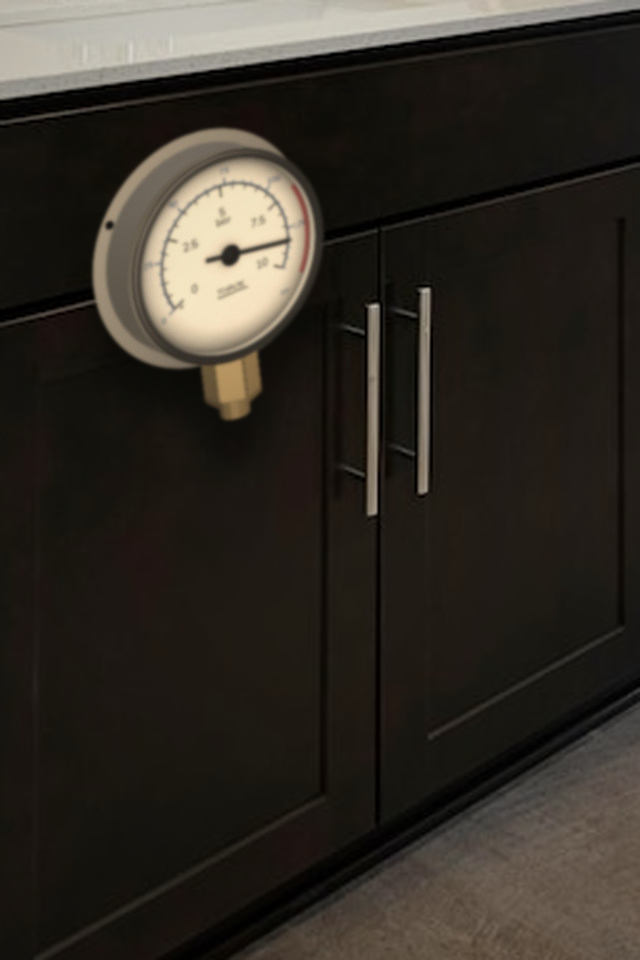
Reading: 9; bar
